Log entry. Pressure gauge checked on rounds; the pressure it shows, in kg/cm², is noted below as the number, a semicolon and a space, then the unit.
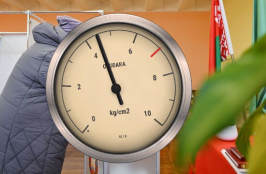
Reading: 4.5; kg/cm²
